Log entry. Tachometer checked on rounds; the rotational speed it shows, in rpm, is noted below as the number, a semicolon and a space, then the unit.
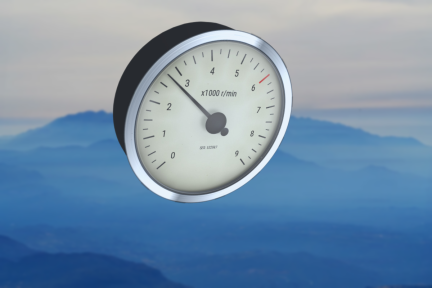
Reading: 2750; rpm
